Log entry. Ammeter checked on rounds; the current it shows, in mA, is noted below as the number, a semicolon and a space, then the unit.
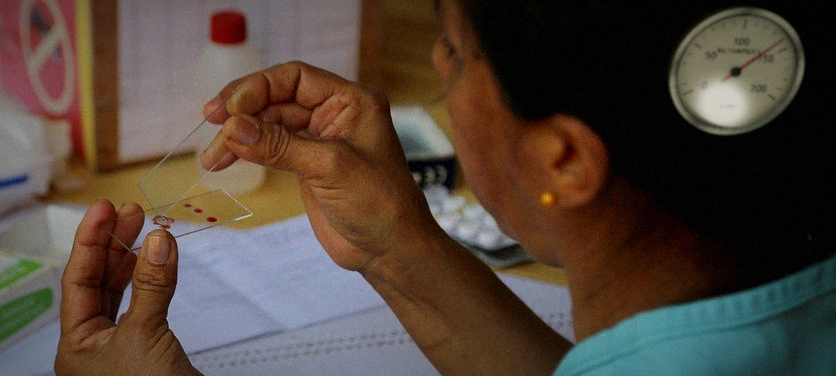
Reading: 140; mA
